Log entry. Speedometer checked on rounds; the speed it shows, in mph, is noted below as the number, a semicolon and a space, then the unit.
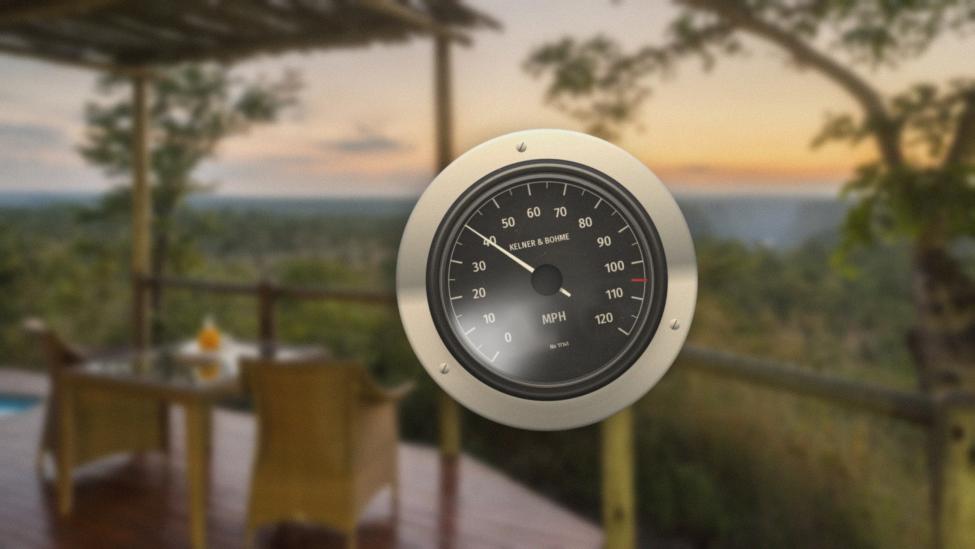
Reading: 40; mph
